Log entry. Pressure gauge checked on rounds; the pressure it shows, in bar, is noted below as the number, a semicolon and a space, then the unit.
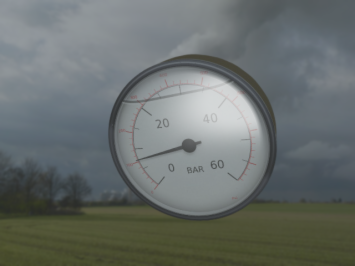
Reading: 7.5; bar
